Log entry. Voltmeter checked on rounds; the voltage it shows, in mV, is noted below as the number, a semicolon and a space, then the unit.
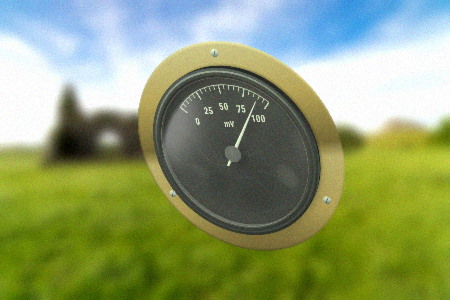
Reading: 90; mV
